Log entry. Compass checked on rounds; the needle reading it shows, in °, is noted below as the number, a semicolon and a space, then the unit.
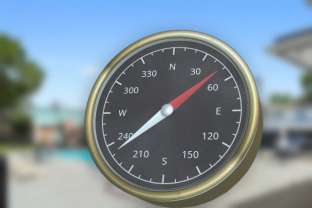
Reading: 50; °
